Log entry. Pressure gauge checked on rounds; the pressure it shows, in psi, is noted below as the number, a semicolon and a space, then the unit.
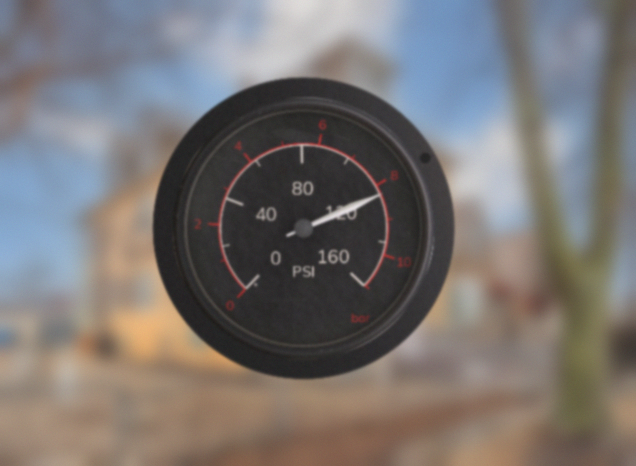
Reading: 120; psi
